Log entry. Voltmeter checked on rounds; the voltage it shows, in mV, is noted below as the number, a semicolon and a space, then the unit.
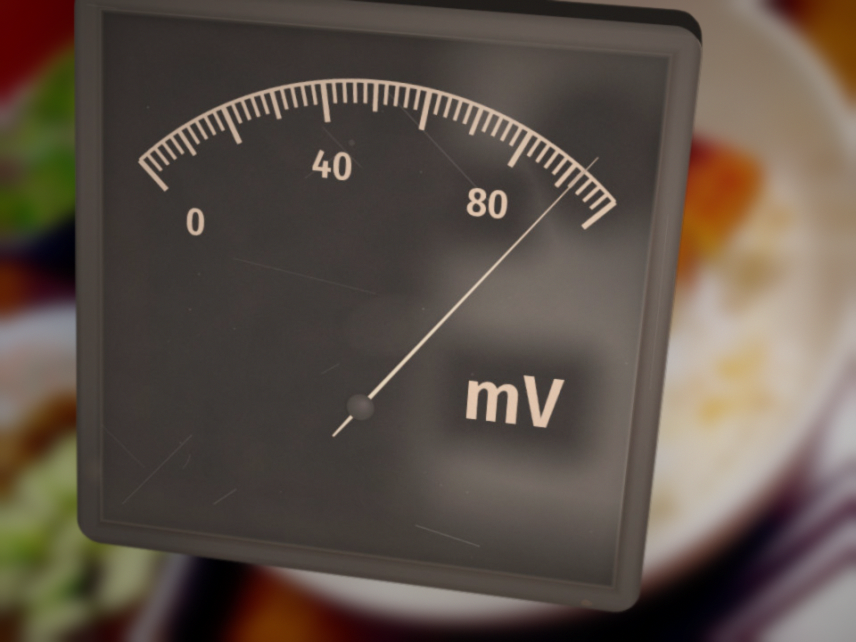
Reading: 92; mV
